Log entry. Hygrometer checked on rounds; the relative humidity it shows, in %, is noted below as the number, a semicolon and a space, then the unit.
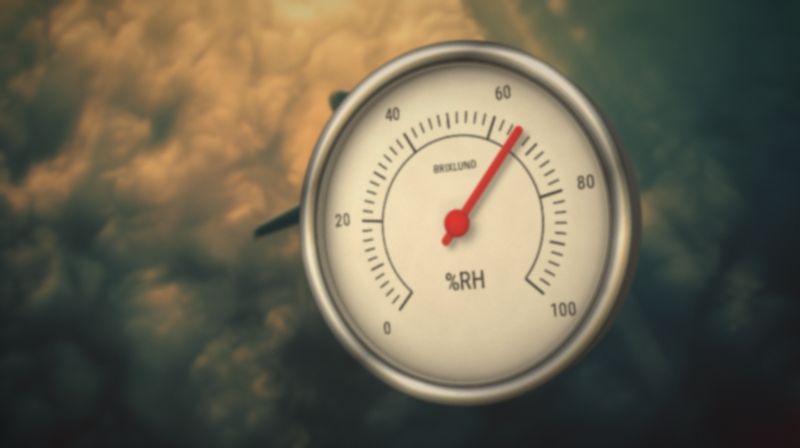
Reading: 66; %
